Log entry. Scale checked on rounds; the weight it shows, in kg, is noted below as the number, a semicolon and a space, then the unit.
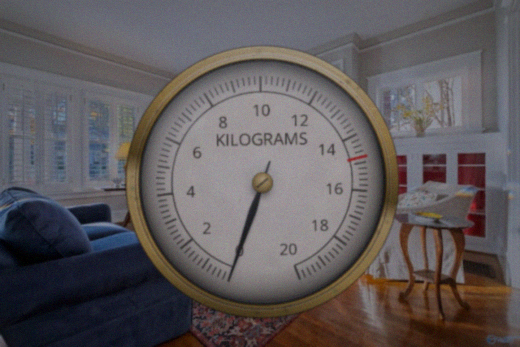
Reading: 0; kg
